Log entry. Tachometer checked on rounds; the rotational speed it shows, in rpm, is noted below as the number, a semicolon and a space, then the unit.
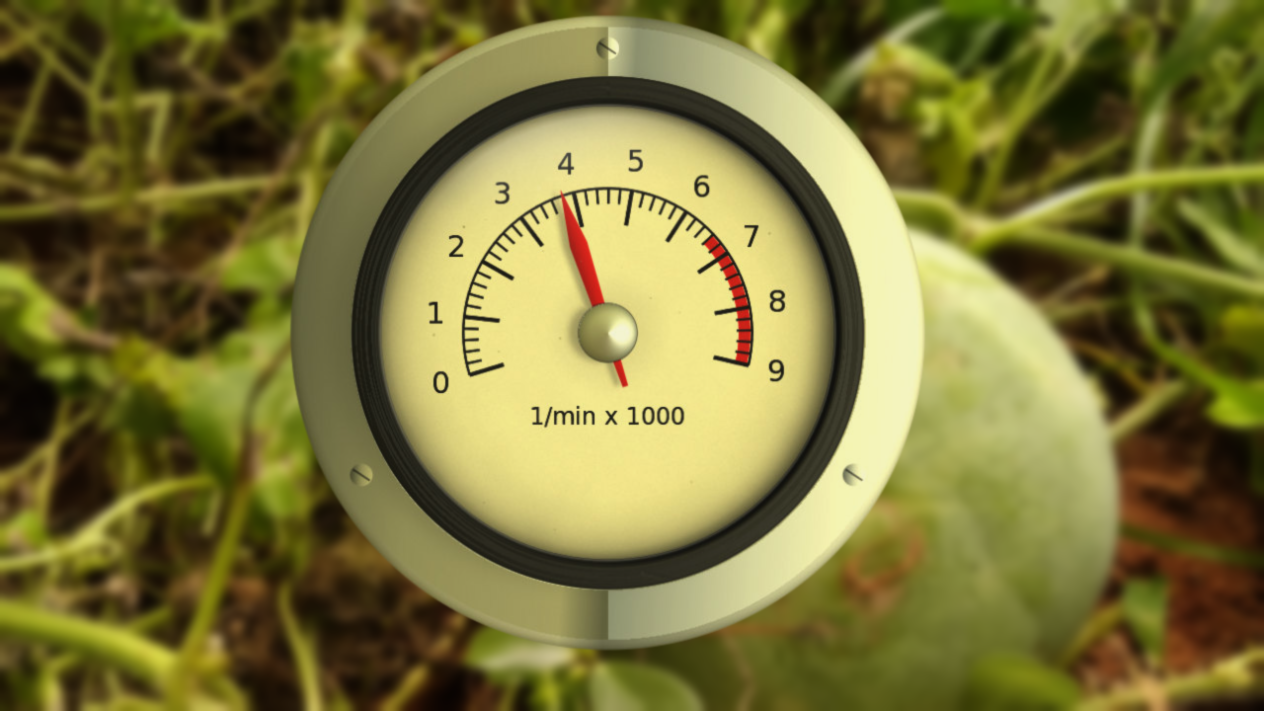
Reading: 3800; rpm
